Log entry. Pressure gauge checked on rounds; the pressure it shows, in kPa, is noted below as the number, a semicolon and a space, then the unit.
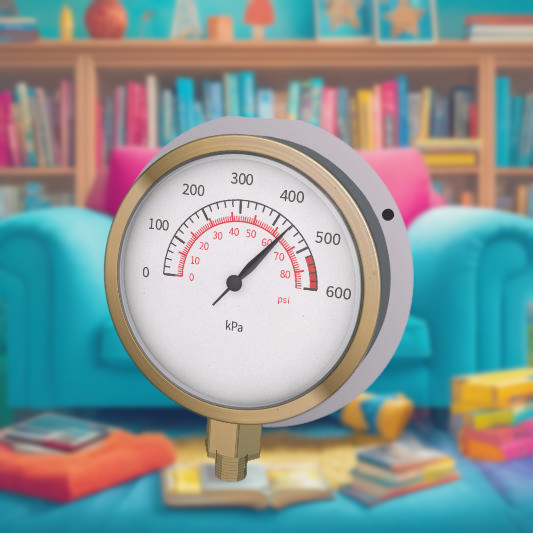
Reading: 440; kPa
